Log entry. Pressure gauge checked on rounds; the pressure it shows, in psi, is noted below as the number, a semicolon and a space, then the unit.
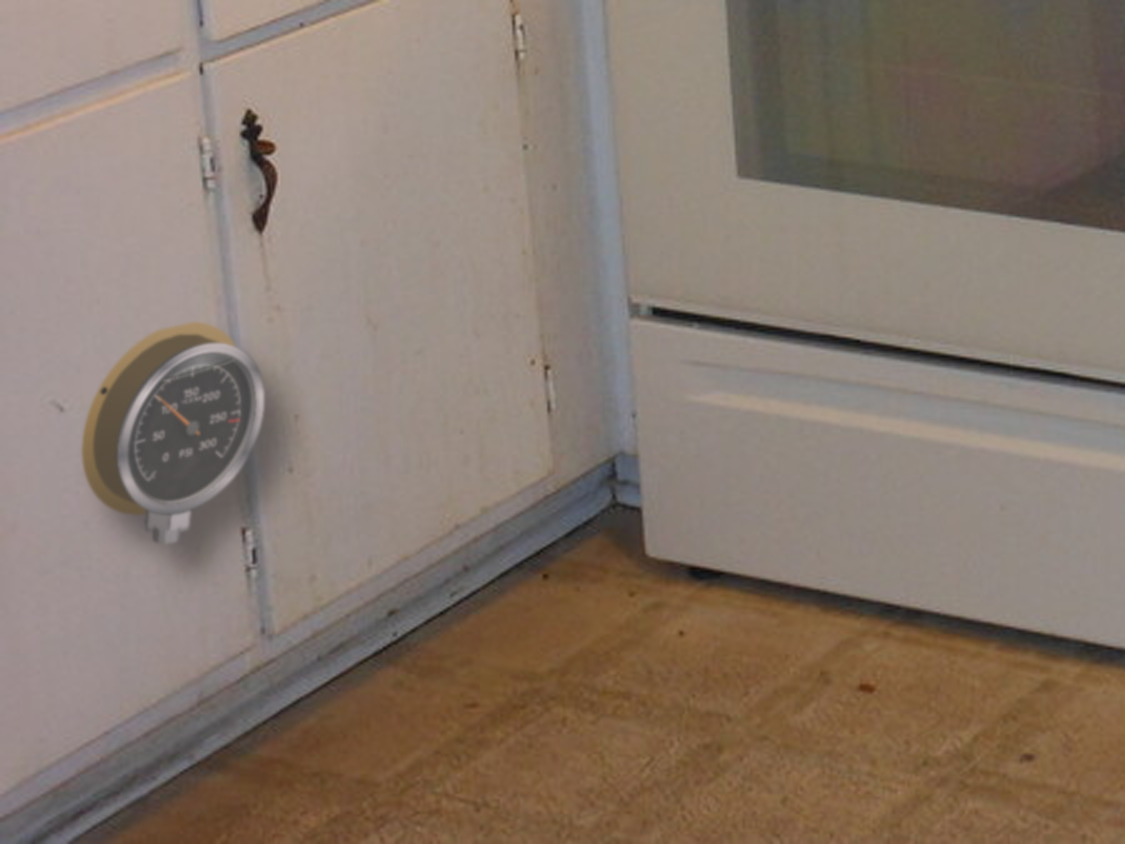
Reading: 100; psi
